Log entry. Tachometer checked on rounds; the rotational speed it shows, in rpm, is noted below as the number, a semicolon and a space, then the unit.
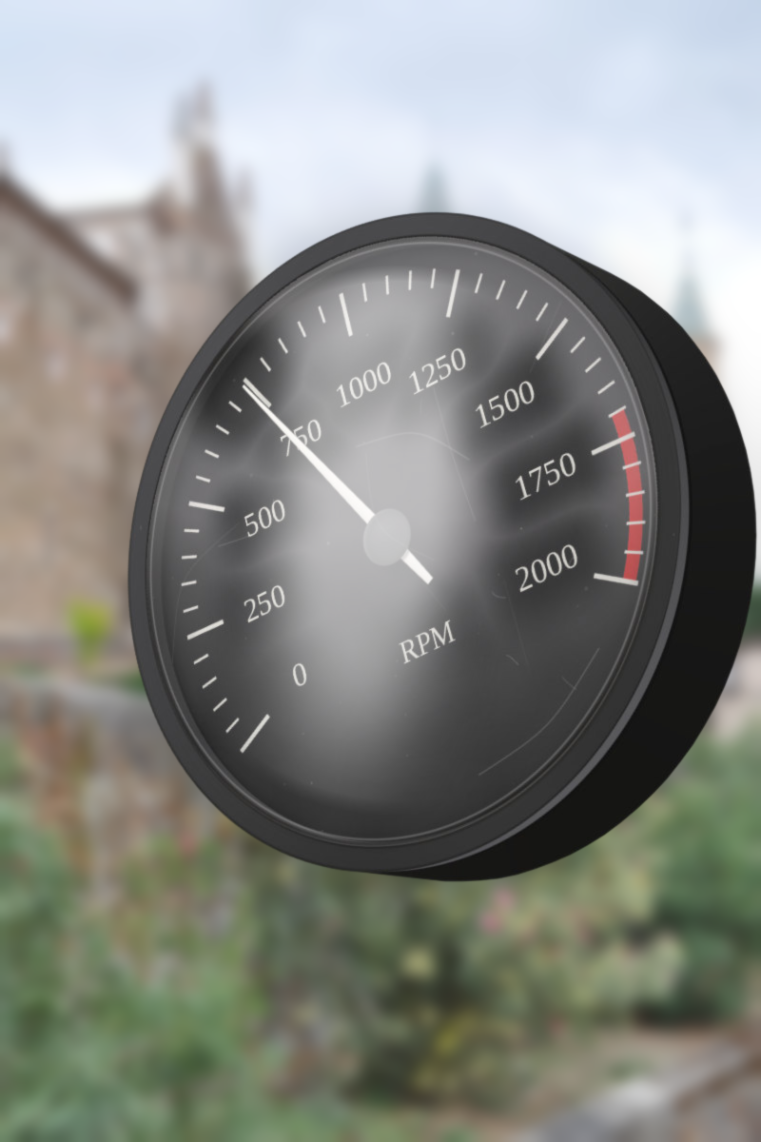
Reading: 750; rpm
